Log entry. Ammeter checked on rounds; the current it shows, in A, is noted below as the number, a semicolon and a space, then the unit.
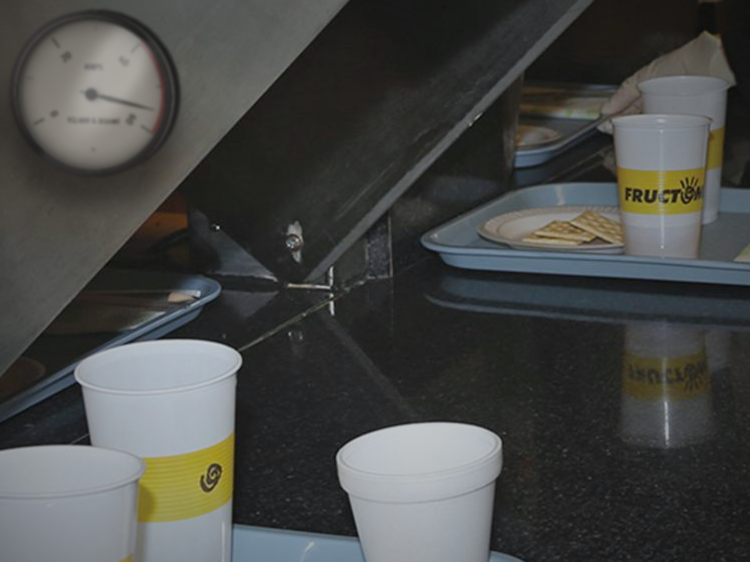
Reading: 55; A
